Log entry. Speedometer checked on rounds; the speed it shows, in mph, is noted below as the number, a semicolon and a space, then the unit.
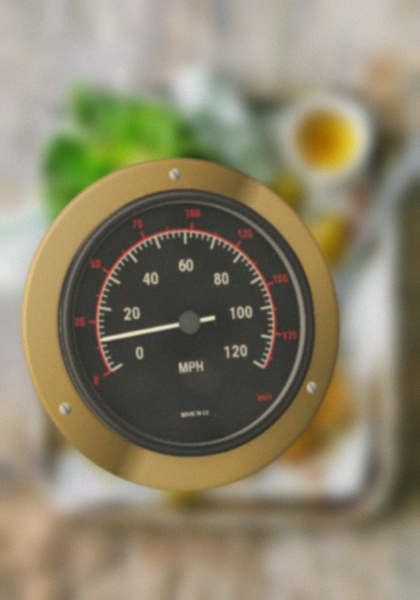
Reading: 10; mph
